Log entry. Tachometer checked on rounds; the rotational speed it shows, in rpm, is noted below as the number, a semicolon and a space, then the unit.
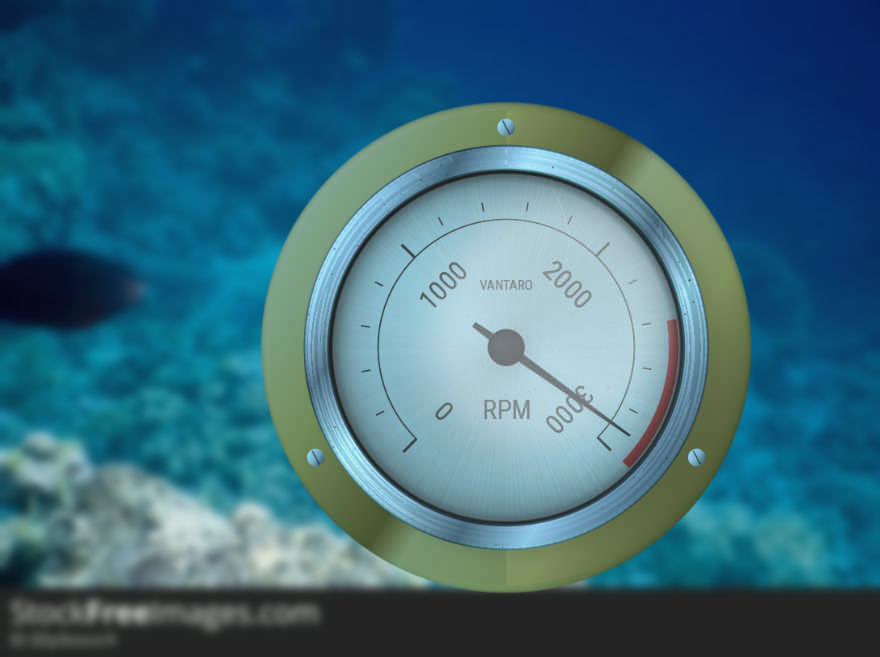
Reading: 2900; rpm
